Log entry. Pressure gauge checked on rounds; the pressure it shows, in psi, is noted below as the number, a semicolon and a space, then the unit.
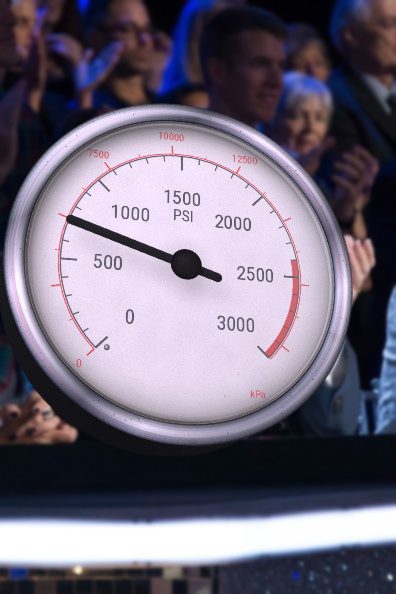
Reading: 700; psi
